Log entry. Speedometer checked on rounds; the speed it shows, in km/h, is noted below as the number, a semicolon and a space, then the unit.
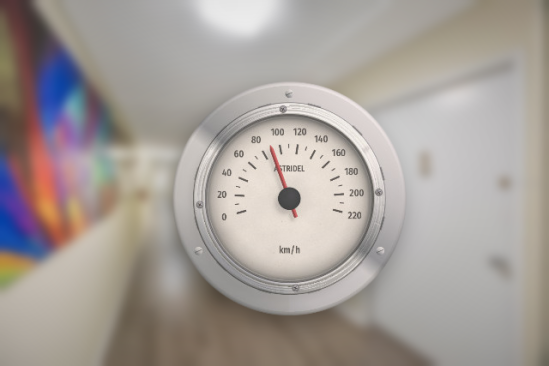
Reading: 90; km/h
